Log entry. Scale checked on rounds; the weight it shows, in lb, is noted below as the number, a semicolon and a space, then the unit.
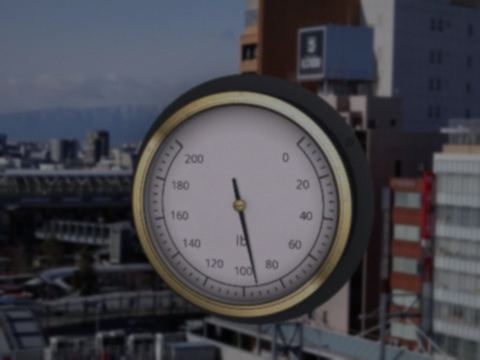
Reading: 92; lb
